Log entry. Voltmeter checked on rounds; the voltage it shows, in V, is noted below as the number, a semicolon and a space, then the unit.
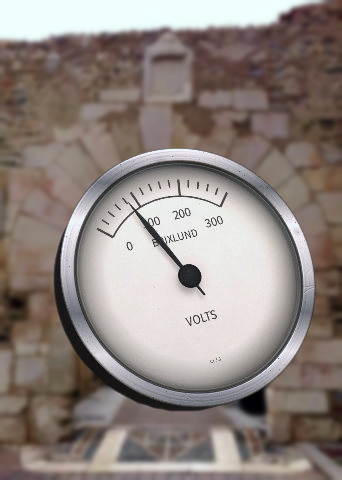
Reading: 80; V
